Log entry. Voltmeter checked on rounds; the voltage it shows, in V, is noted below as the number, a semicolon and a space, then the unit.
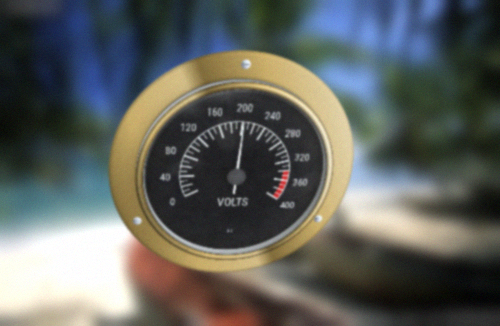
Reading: 200; V
